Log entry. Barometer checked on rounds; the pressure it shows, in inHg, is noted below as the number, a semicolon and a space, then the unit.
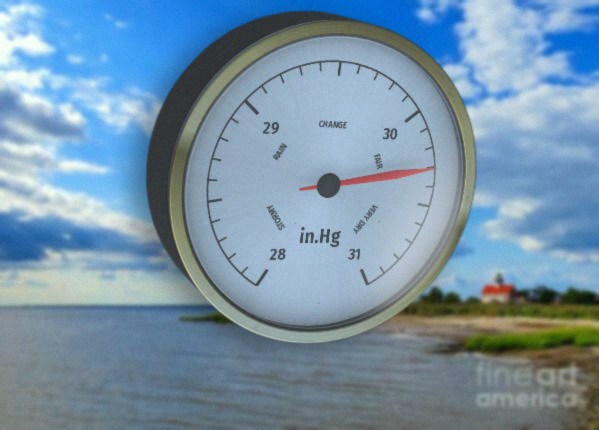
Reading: 30.3; inHg
